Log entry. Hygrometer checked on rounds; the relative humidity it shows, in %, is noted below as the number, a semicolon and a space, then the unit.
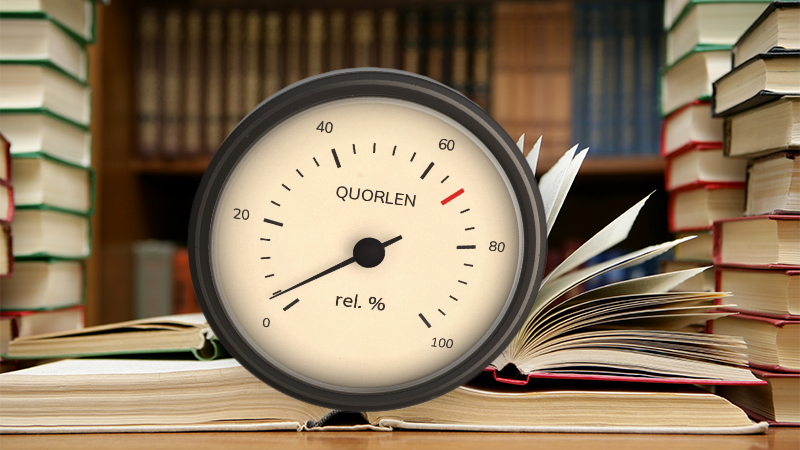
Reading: 4; %
